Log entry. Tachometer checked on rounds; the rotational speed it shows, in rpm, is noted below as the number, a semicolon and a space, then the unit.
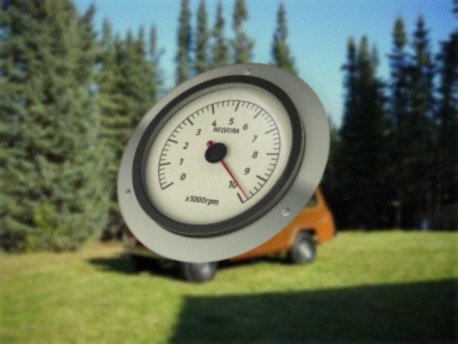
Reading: 9800; rpm
